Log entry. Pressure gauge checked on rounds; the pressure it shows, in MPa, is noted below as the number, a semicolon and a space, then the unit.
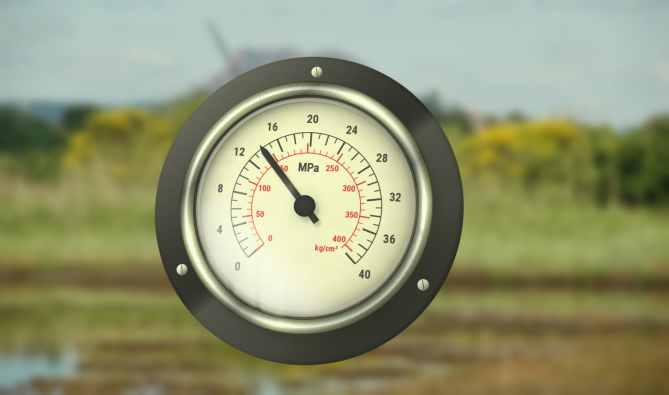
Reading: 14; MPa
